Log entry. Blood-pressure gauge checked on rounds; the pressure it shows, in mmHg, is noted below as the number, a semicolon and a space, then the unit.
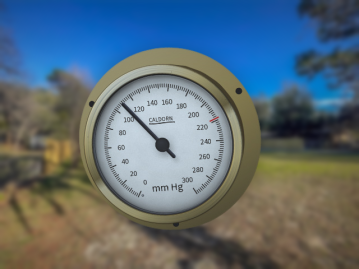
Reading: 110; mmHg
